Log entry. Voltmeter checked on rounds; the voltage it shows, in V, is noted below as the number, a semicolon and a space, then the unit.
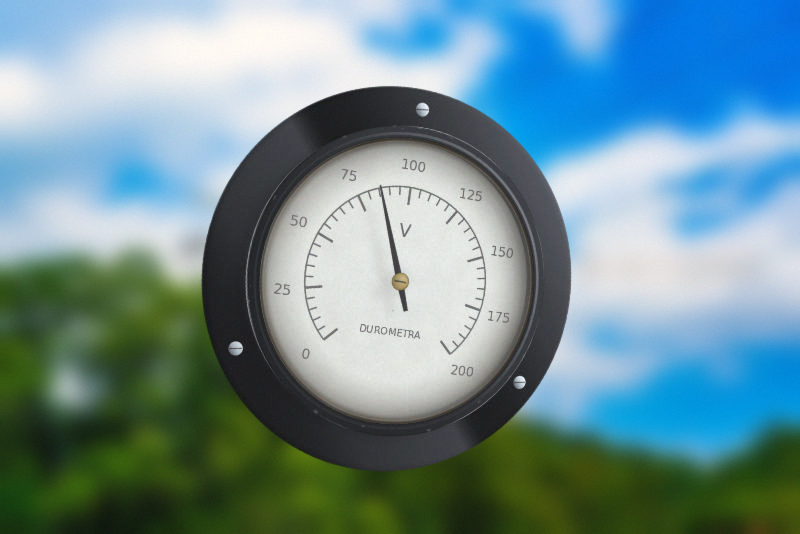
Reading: 85; V
